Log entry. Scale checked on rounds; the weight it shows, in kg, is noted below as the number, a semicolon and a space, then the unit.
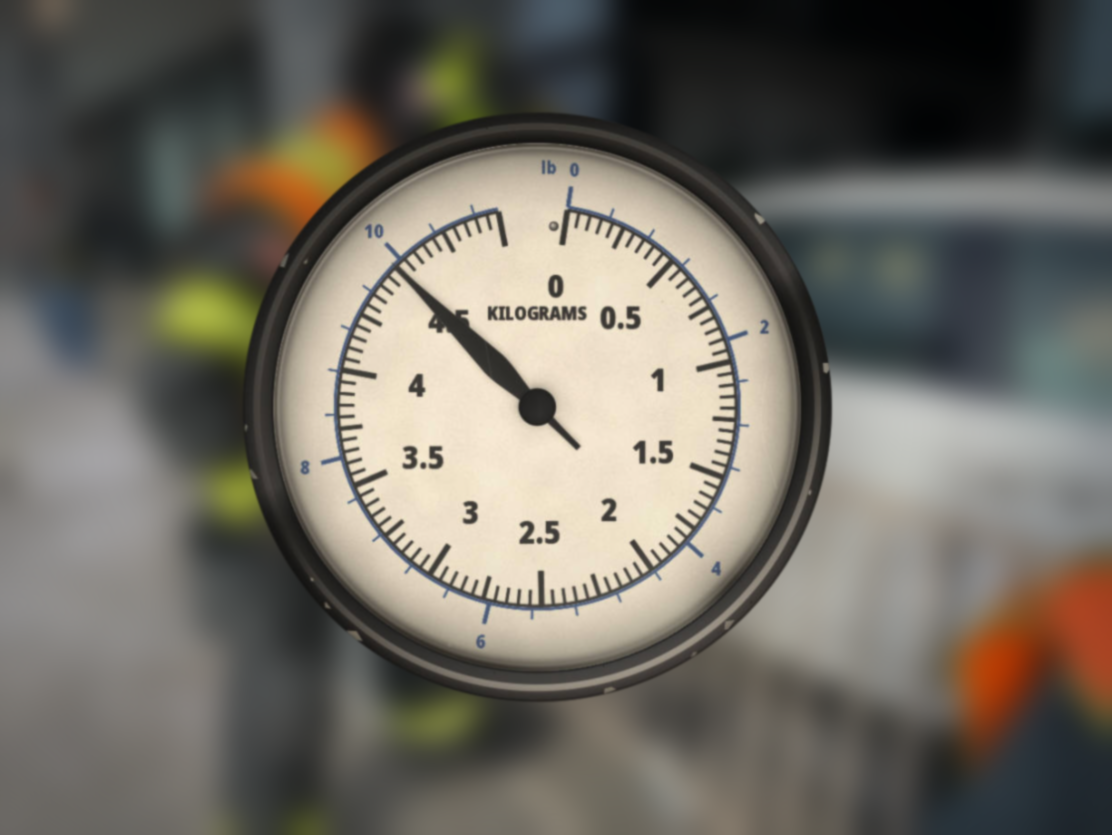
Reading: 4.5; kg
